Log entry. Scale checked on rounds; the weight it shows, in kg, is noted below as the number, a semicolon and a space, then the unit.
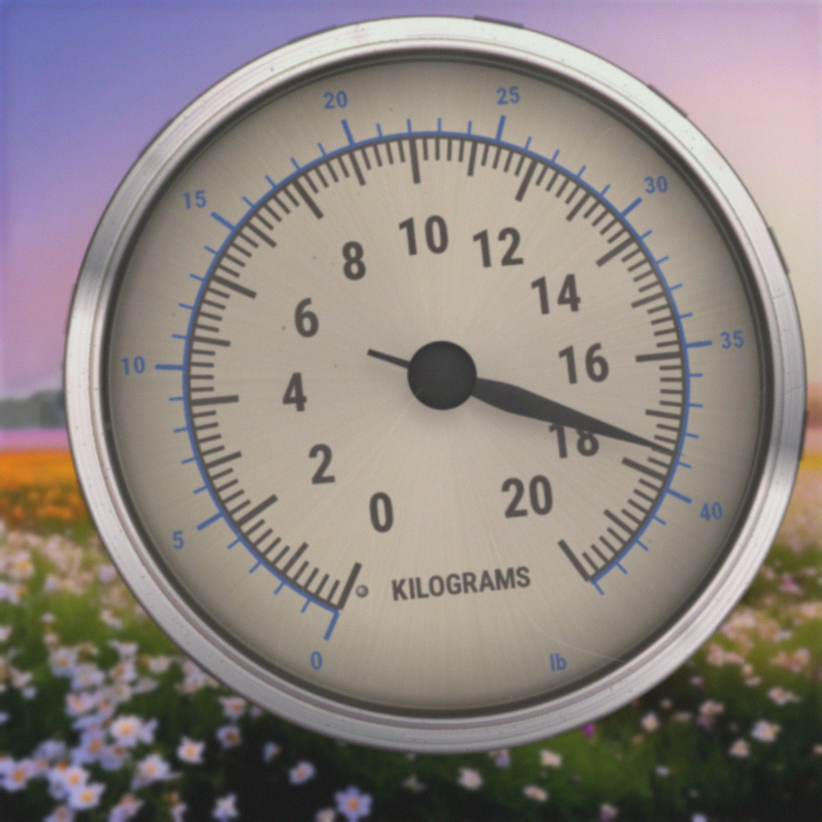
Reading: 17.6; kg
